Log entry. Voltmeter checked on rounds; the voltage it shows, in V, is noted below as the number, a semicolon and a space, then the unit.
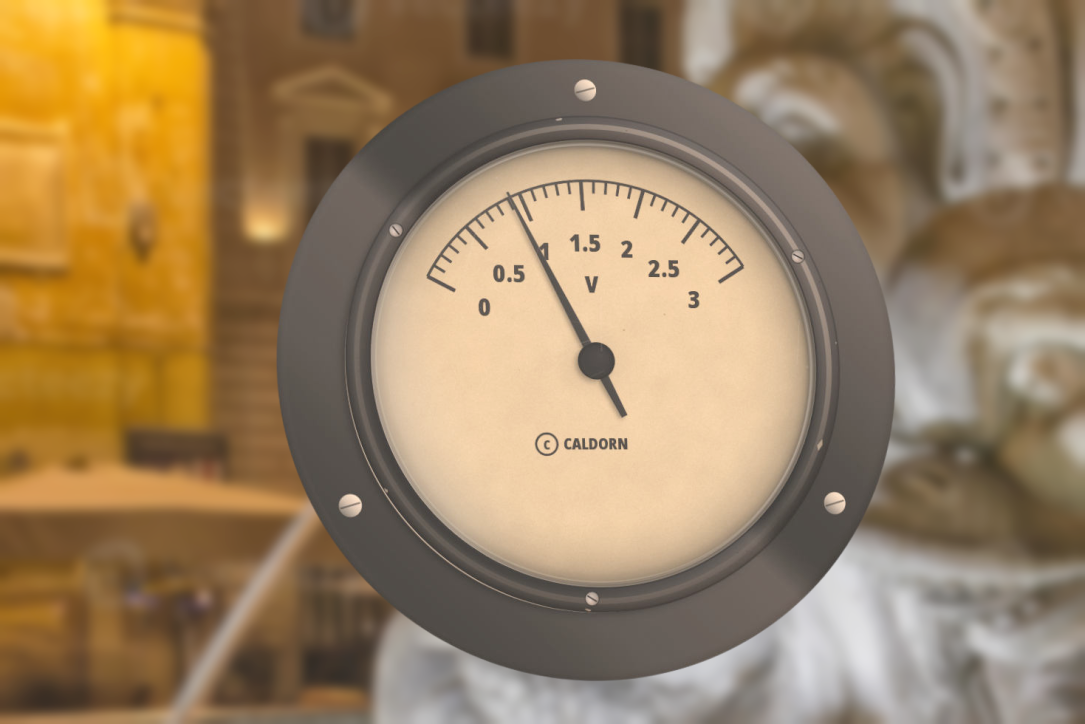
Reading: 0.9; V
